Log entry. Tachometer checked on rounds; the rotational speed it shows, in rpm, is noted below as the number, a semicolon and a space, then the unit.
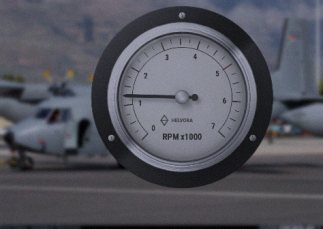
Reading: 1250; rpm
